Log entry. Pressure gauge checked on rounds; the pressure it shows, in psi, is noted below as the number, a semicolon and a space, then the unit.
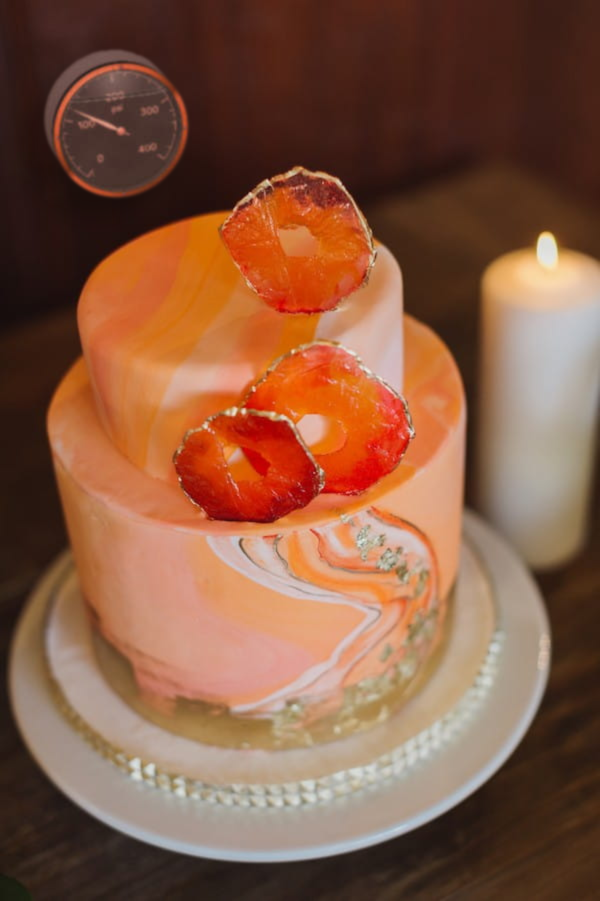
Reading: 120; psi
